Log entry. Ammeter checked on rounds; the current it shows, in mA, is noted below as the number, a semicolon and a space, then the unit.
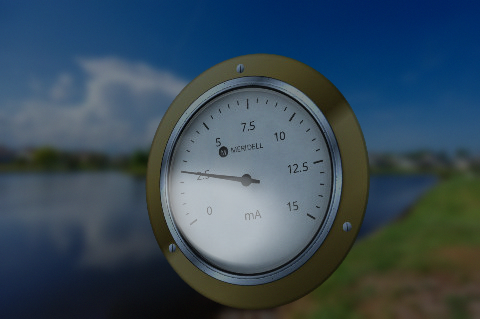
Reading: 2.5; mA
